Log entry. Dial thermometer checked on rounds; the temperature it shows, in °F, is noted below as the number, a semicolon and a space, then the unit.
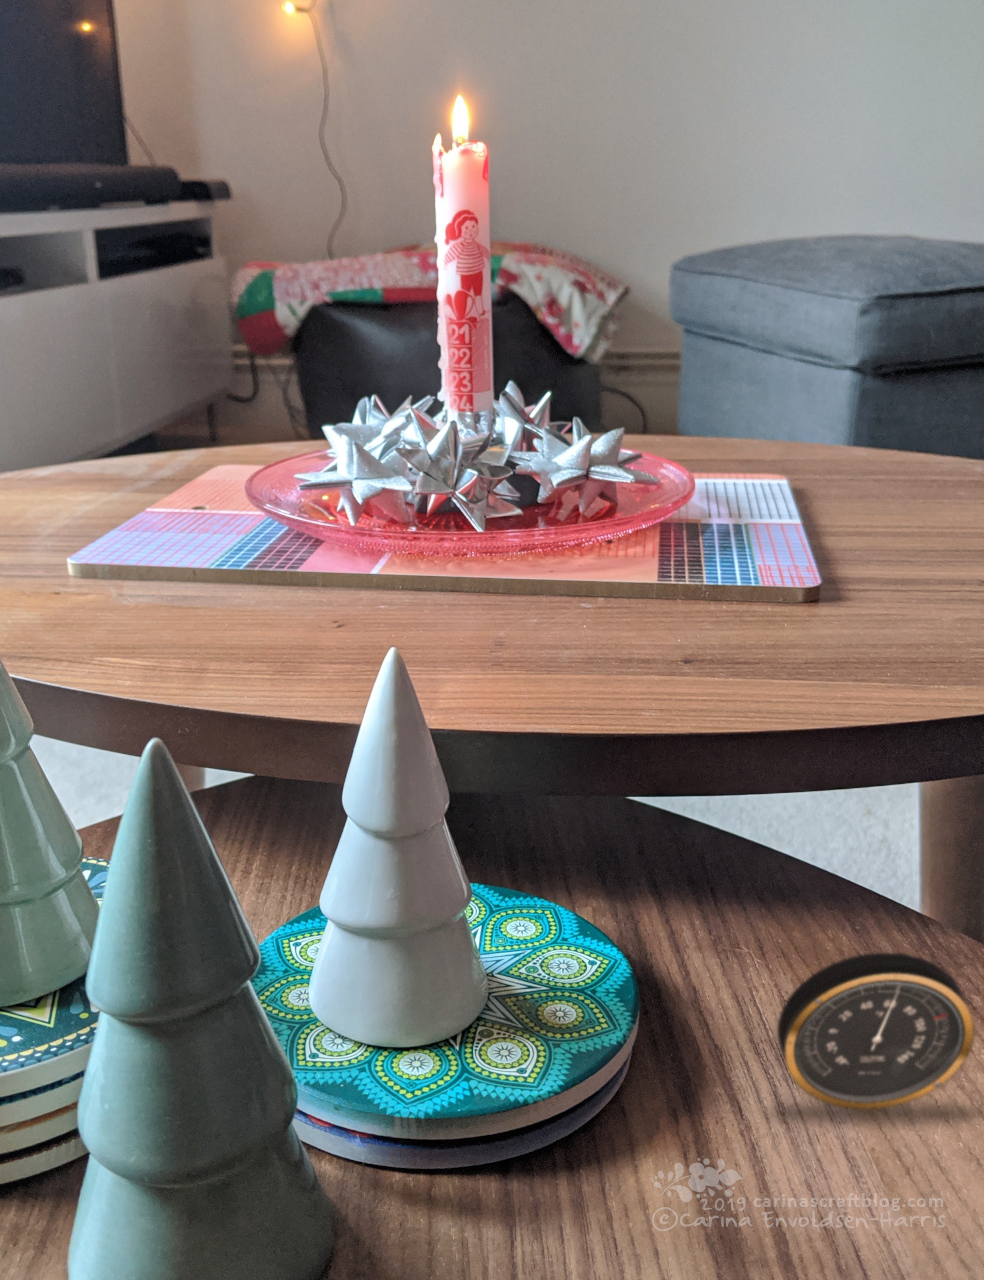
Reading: 60; °F
